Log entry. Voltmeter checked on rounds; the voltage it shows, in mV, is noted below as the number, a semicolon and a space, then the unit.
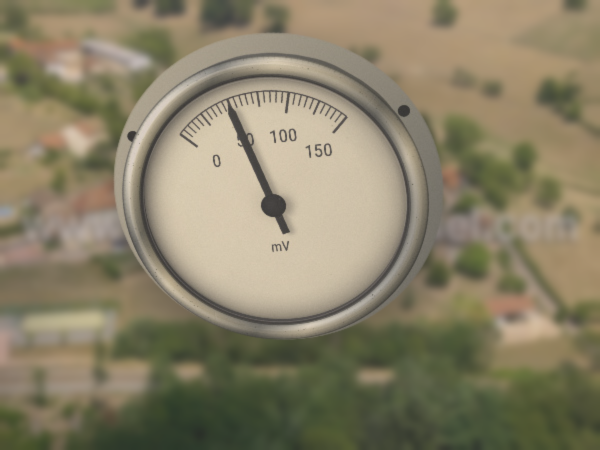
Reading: 50; mV
